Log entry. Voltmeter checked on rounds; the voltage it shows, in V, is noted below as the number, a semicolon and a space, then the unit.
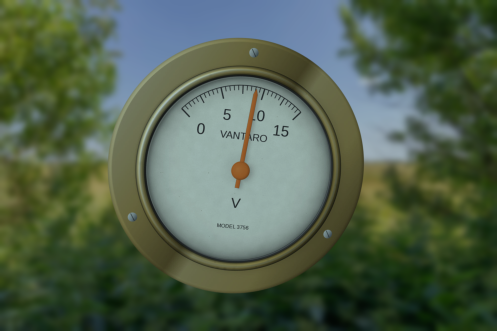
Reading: 9; V
